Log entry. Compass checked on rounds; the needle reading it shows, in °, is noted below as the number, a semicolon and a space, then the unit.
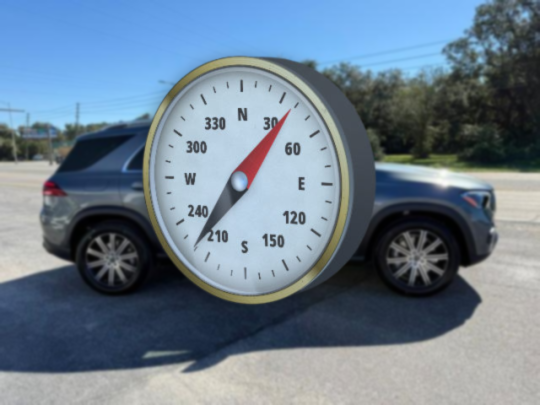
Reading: 40; °
